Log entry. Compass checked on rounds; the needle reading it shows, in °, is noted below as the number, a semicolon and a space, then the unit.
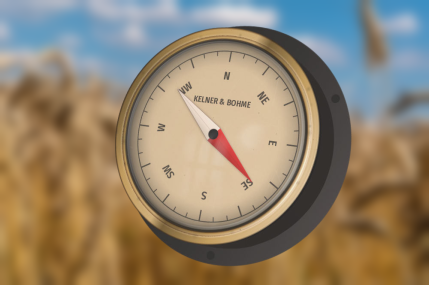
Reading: 130; °
